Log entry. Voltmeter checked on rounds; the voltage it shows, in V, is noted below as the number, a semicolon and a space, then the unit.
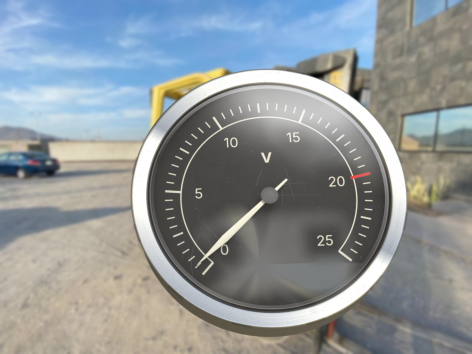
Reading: 0.5; V
